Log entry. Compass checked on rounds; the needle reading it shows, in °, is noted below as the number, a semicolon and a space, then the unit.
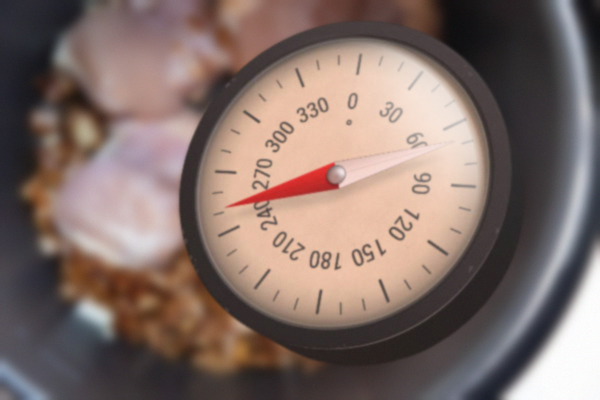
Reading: 250; °
